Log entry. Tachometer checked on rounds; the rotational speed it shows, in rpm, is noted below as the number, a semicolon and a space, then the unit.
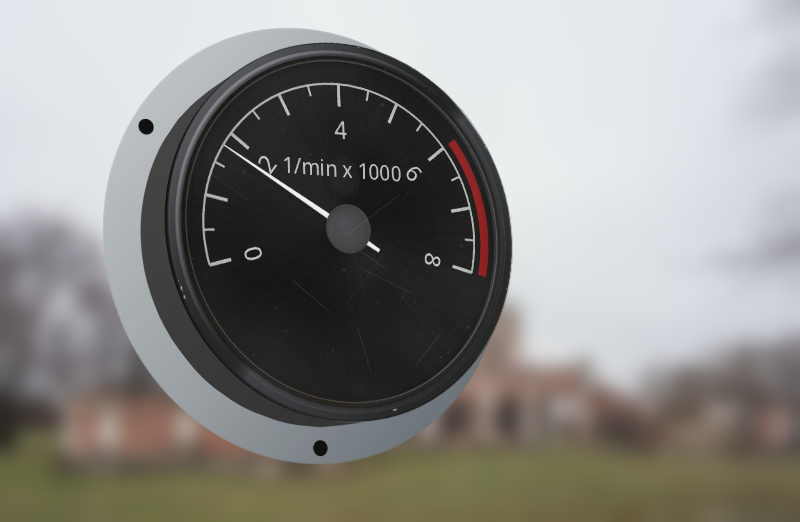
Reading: 1750; rpm
